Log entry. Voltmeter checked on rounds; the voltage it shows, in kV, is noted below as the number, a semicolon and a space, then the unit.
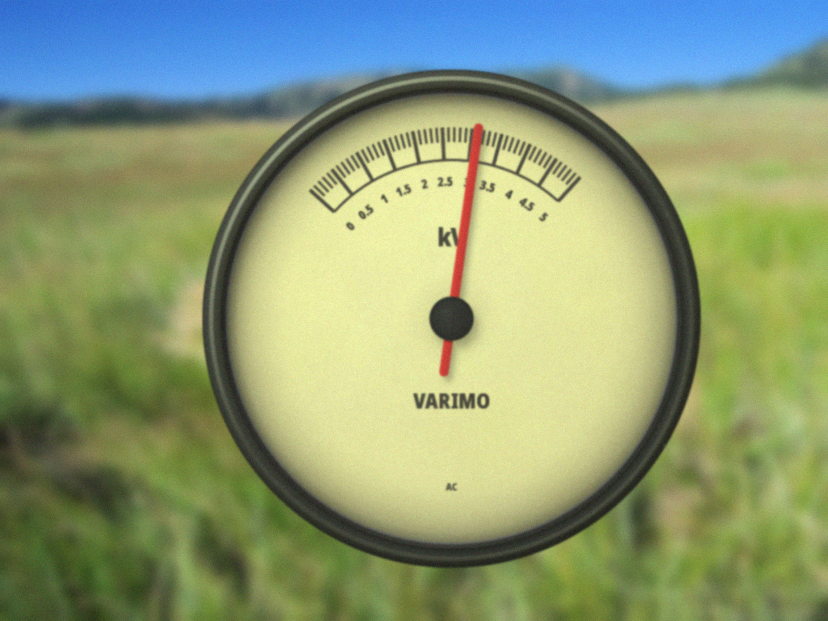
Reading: 3.1; kV
